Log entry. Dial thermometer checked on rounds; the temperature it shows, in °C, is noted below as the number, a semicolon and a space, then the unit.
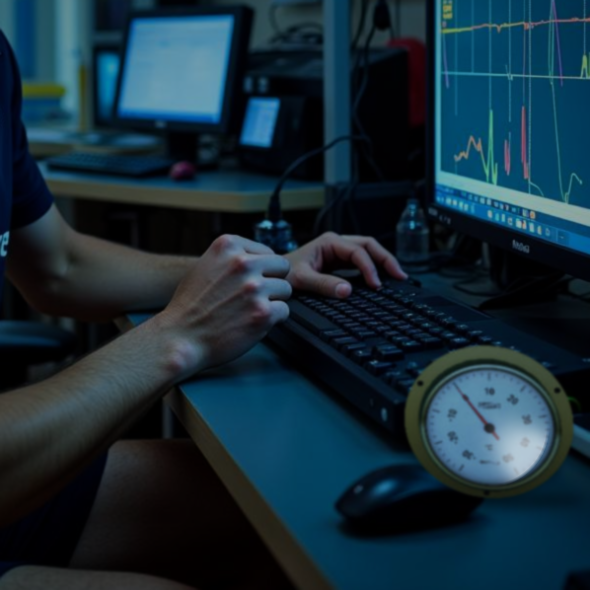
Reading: 0; °C
